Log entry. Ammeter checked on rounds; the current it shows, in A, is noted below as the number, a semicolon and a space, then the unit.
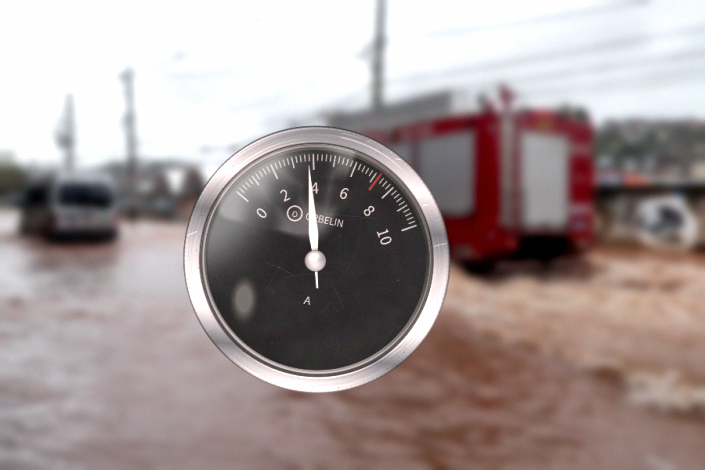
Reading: 3.8; A
